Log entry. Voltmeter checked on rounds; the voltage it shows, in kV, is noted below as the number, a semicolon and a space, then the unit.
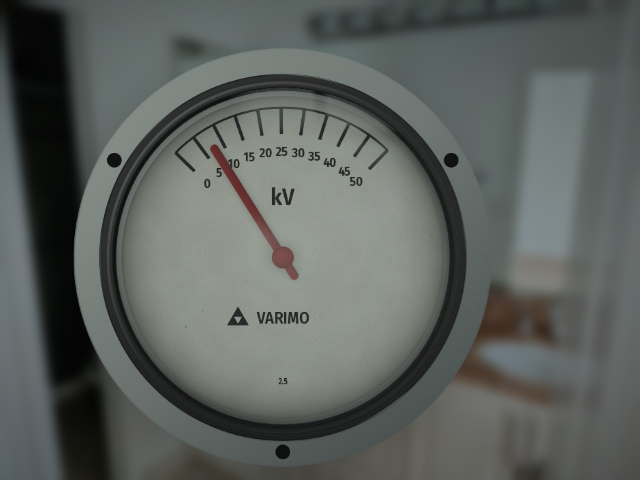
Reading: 7.5; kV
